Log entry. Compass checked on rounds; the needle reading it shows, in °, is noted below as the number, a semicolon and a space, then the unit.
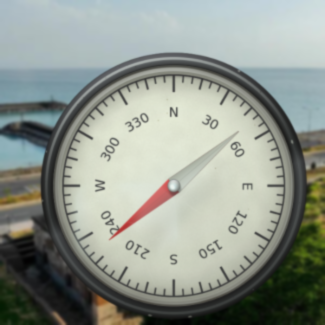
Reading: 230; °
